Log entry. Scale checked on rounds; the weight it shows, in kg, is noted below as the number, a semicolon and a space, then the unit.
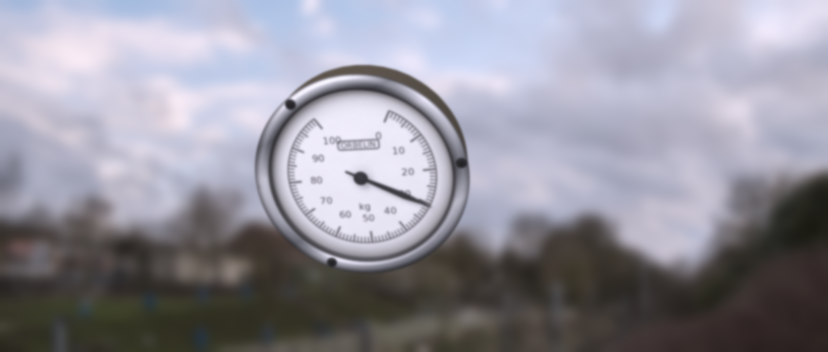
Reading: 30; kg
